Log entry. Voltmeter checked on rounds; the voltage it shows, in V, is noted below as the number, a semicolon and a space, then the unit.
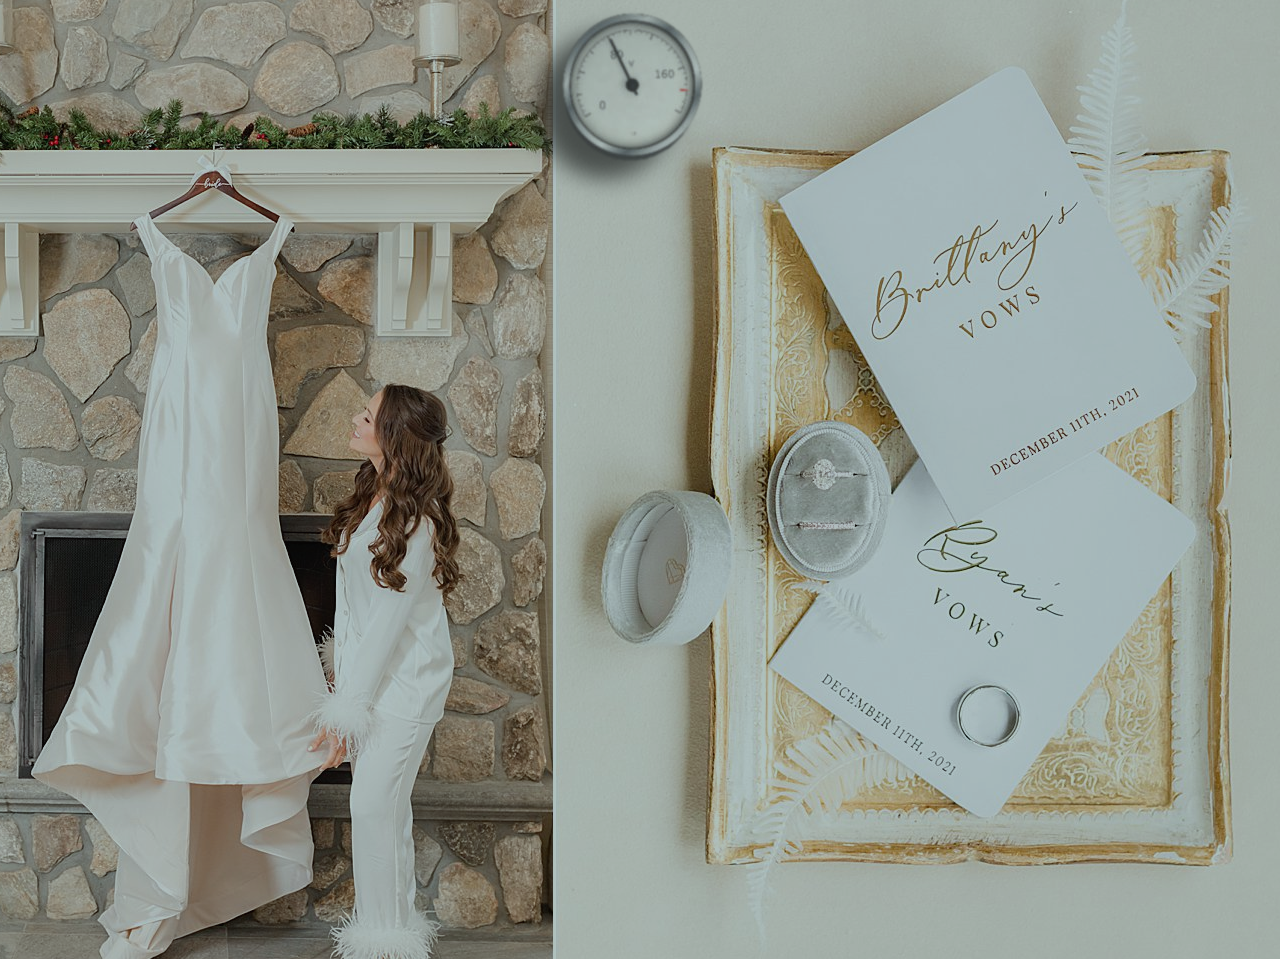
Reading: 80; V
